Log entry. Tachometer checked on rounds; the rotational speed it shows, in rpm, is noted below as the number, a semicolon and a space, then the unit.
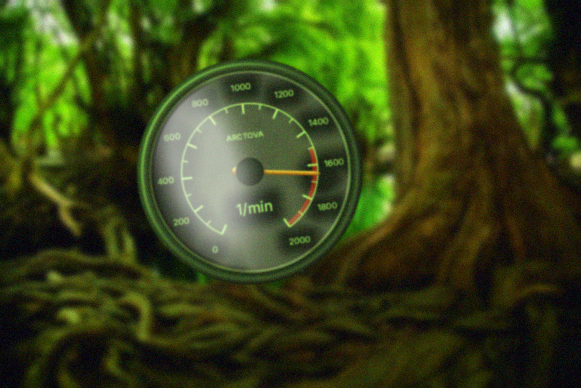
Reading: 1650; rpm
